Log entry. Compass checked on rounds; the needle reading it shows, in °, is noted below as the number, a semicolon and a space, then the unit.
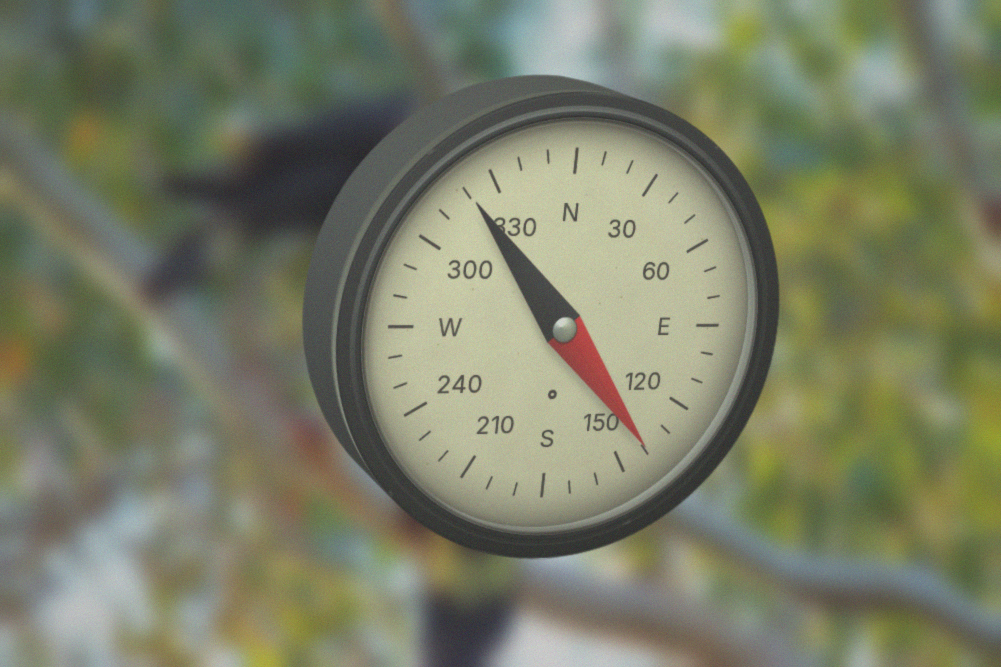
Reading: 140; °
